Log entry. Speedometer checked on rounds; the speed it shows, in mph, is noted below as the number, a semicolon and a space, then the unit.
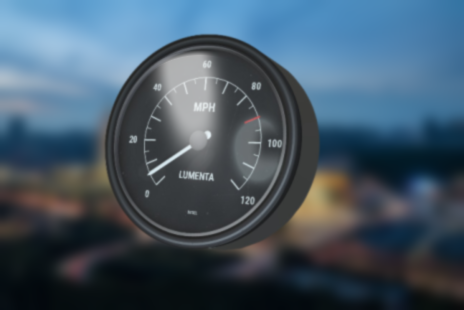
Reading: 5; mph
